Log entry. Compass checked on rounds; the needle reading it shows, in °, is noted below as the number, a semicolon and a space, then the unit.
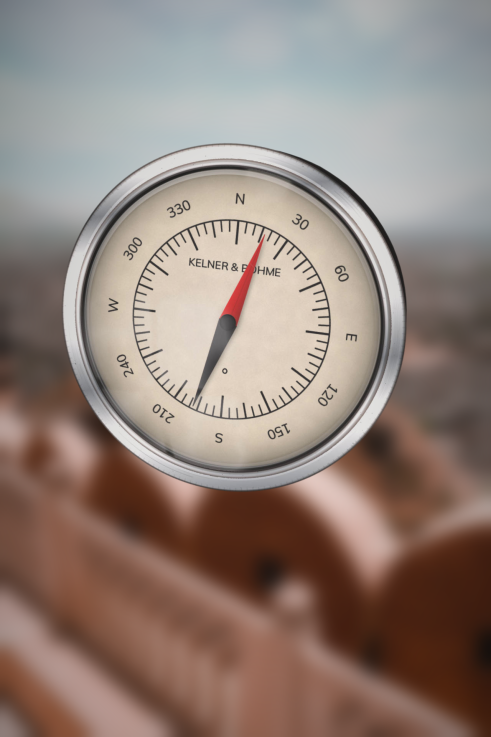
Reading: 17.5; °
